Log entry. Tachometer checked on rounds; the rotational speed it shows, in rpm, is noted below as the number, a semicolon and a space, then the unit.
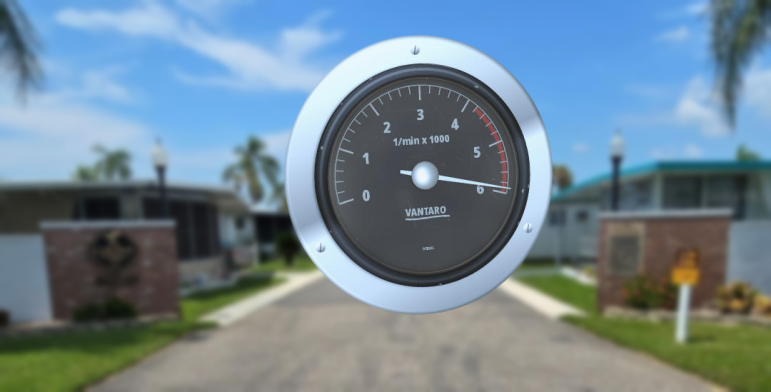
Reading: 5900; rpm
